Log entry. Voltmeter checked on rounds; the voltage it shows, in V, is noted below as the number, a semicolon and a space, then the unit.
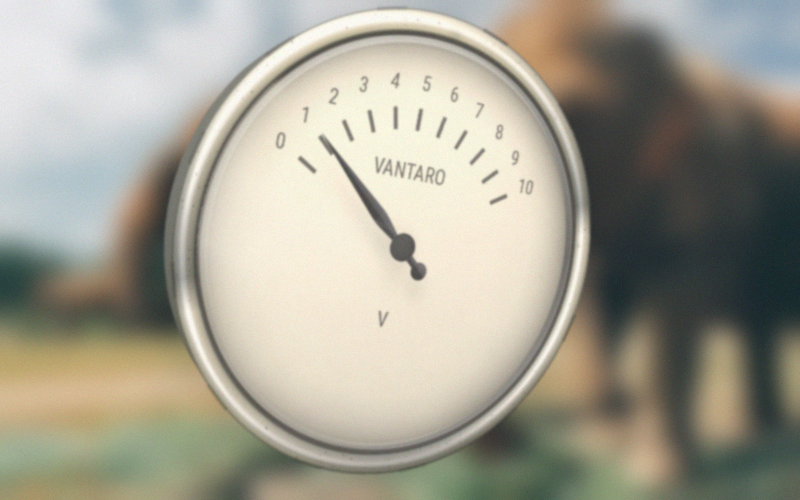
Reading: 1; V
